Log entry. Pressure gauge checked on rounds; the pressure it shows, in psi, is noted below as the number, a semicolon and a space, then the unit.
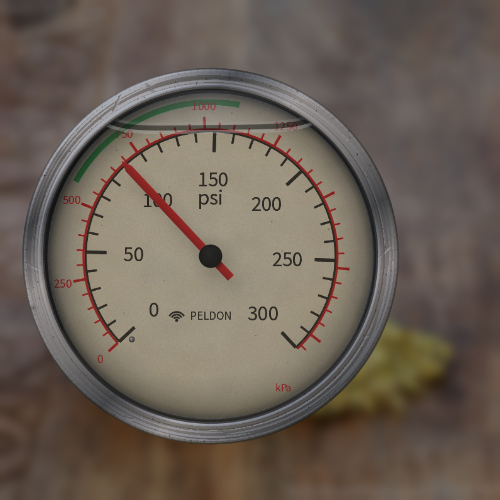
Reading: 100; psi
